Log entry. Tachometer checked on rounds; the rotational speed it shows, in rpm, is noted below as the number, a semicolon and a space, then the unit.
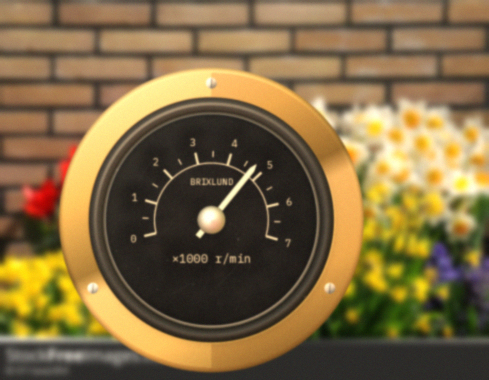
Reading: 4750; rpm
